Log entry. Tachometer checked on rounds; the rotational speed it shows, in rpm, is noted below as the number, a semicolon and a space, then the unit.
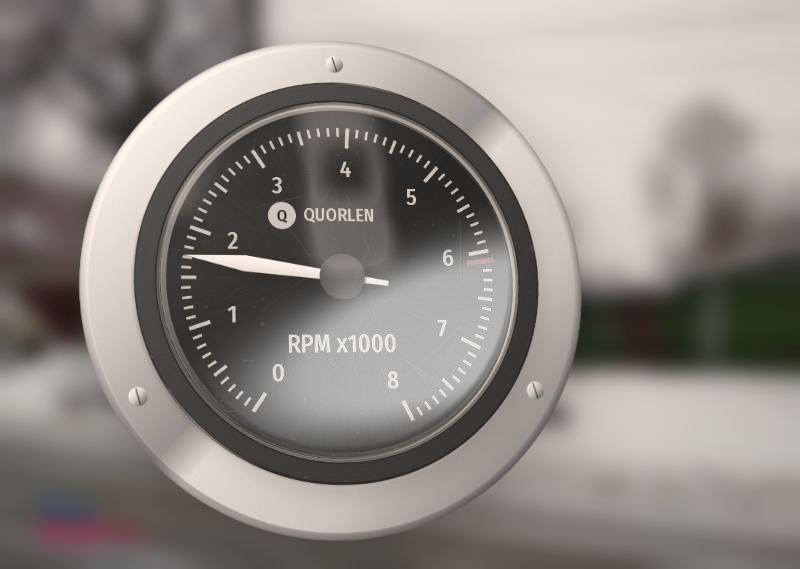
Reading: 1700; rpm
